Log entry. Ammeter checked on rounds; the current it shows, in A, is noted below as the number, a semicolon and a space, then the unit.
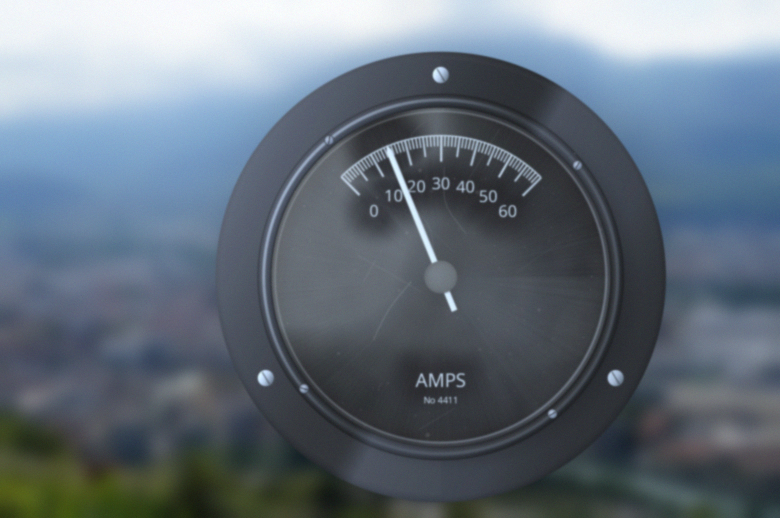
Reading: 15; A
